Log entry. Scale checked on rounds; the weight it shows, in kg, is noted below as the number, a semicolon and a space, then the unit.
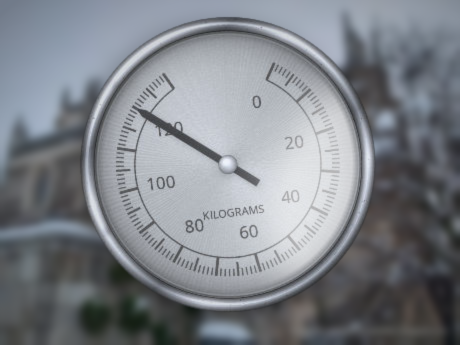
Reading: 120; kg
